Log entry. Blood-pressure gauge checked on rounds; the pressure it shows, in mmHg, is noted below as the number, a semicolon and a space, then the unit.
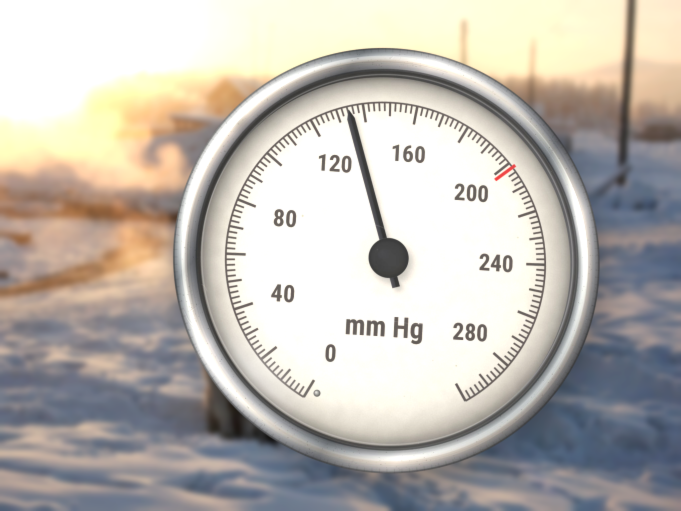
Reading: 134; mmHg
